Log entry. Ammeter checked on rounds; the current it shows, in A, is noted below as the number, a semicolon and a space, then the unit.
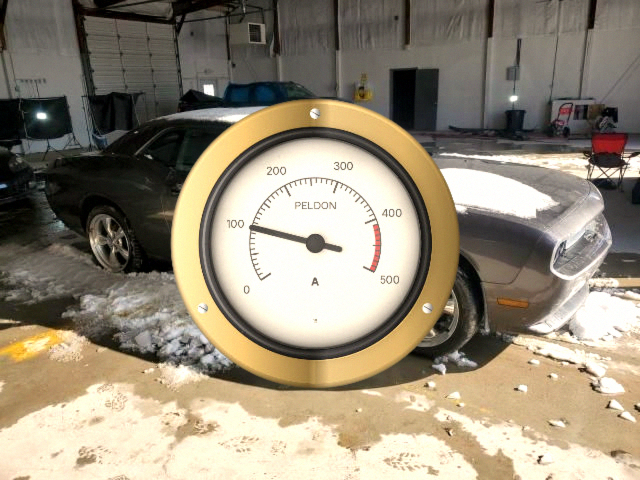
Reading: 100; A
